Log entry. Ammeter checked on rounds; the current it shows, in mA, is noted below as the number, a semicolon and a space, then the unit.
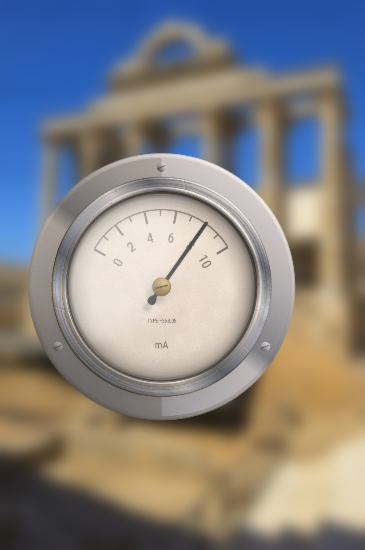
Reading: 8; mA
